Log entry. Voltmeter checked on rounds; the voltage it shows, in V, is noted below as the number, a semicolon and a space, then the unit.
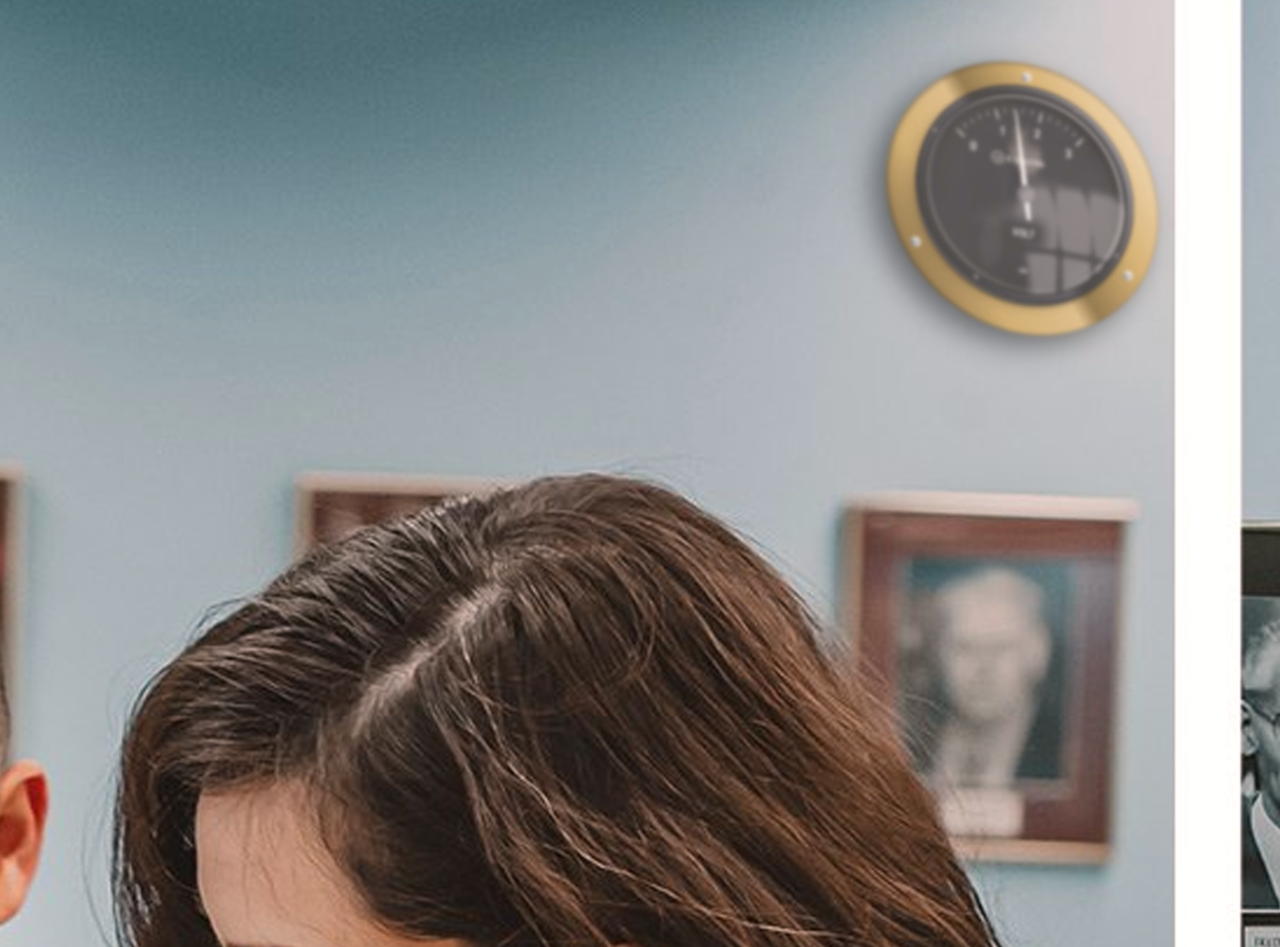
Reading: 1.4; V
